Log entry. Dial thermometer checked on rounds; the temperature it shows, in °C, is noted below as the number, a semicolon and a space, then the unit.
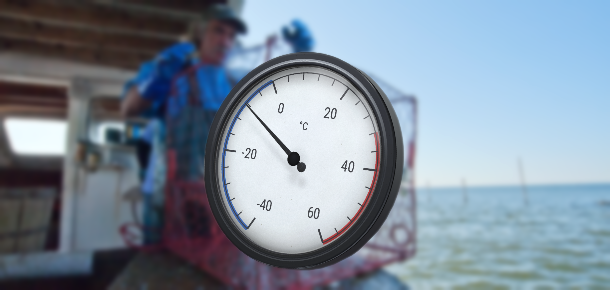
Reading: -8; °C
